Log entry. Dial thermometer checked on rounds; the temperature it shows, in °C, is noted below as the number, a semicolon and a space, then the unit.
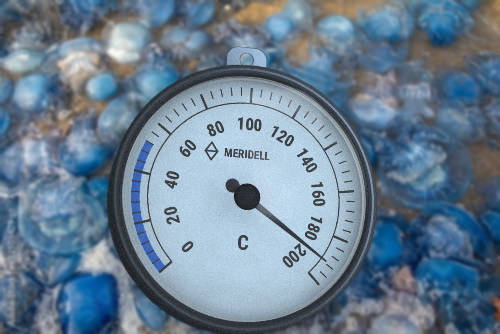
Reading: 192; °C
